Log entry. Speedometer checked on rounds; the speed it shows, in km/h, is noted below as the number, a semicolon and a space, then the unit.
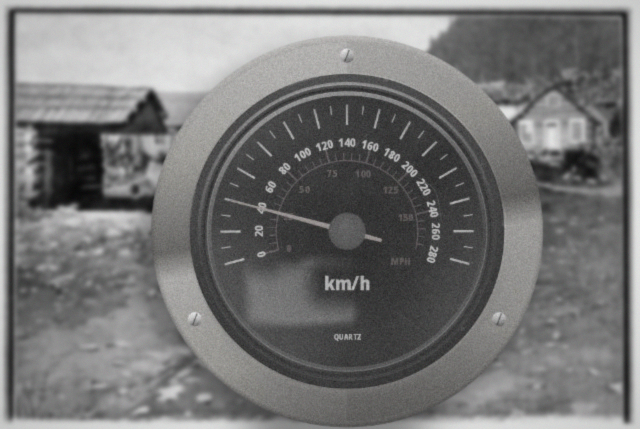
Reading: 40; km/h
